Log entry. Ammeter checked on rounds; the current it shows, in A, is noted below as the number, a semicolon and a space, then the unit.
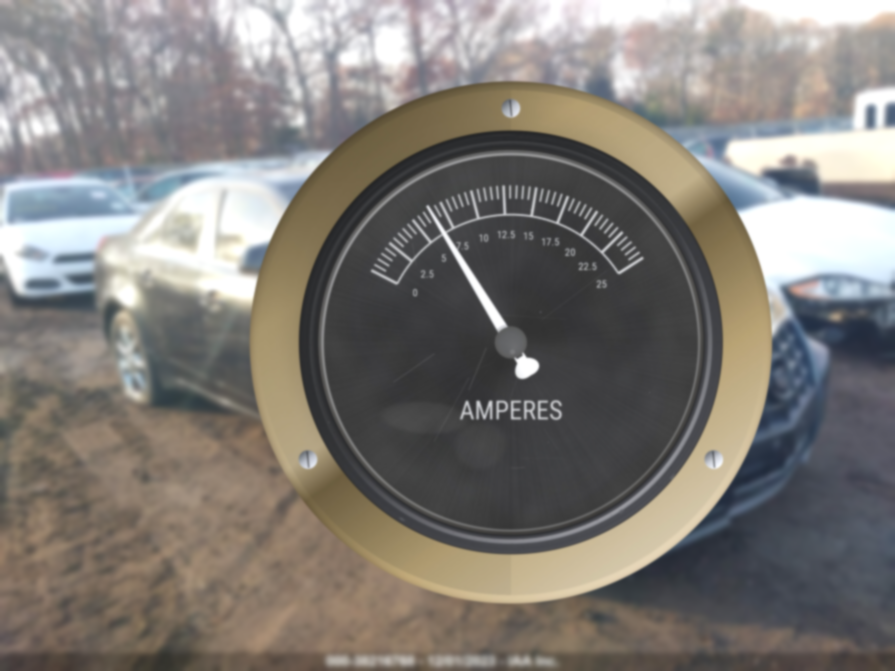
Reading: 6.5; A
